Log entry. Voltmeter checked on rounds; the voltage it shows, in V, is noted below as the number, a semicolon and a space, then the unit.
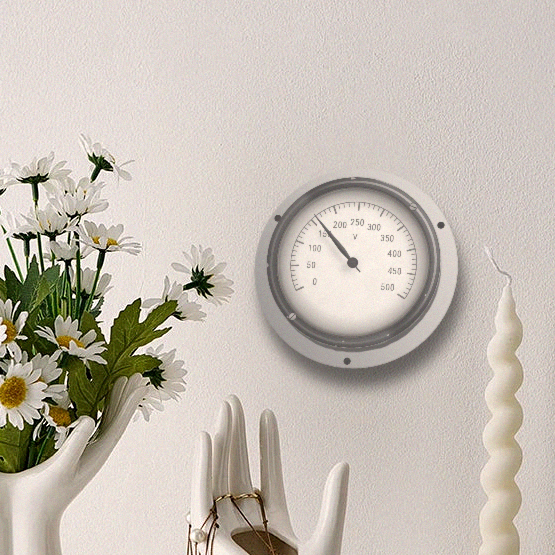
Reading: 160; V
